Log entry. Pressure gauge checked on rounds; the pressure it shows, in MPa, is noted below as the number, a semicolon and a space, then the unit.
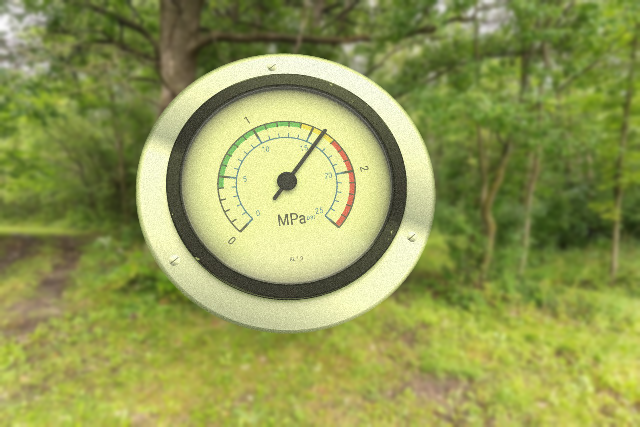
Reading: 1.6; MPa
